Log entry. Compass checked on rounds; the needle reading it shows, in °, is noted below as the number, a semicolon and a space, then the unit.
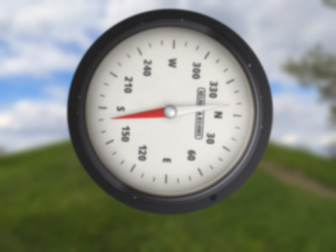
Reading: 170; °
